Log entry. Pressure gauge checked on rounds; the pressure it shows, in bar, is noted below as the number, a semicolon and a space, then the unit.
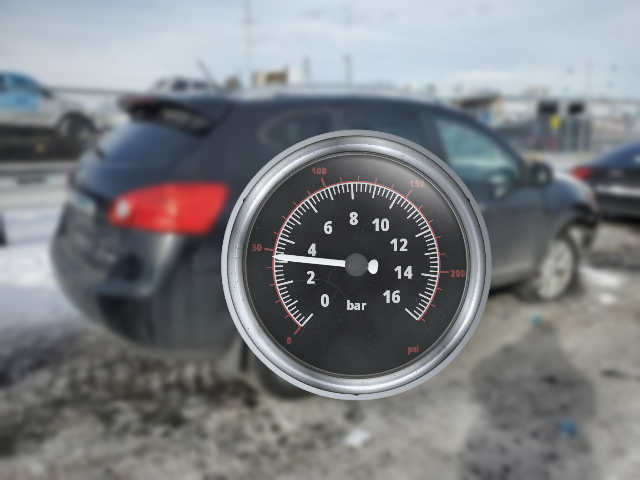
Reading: 3.2; bar
